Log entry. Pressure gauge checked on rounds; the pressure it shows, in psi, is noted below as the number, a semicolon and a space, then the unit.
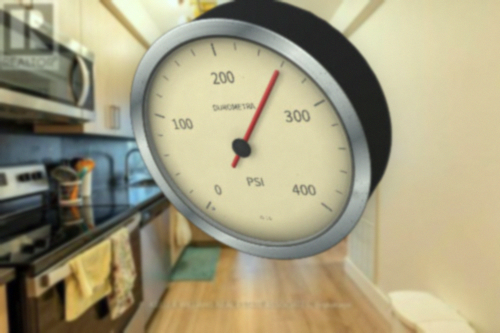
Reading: 260; psi
